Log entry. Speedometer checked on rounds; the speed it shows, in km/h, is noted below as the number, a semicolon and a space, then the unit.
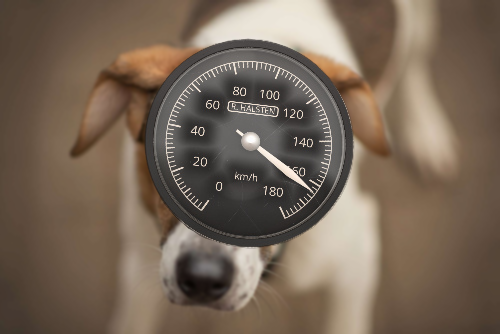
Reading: 164; km/h
